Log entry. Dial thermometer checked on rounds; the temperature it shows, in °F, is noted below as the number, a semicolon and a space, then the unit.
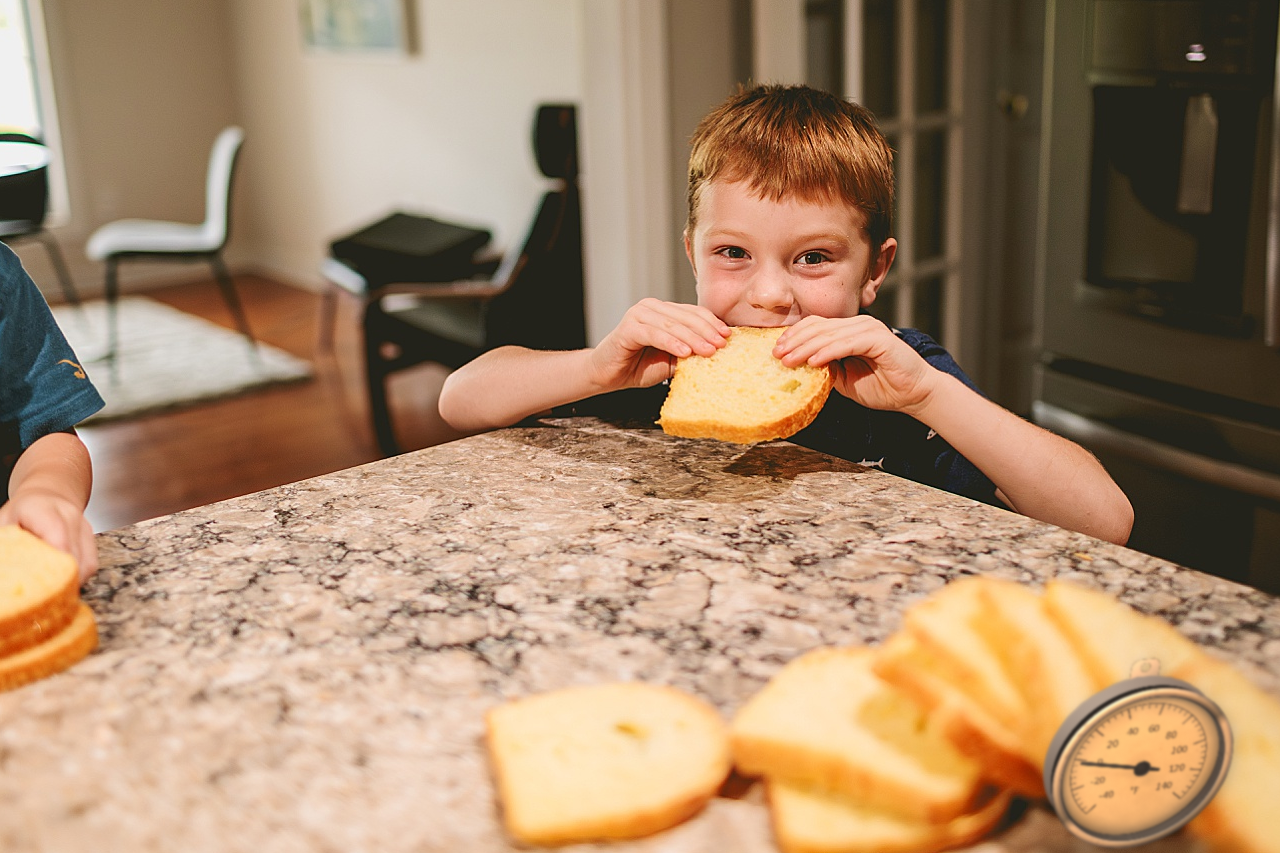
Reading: 0; °F
